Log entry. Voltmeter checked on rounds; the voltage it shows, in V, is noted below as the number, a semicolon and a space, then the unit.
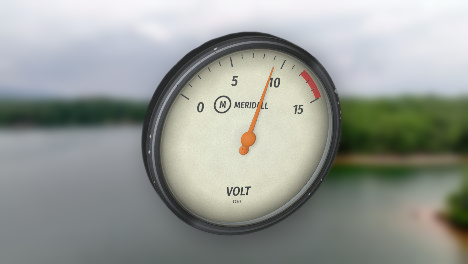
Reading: 9; V
